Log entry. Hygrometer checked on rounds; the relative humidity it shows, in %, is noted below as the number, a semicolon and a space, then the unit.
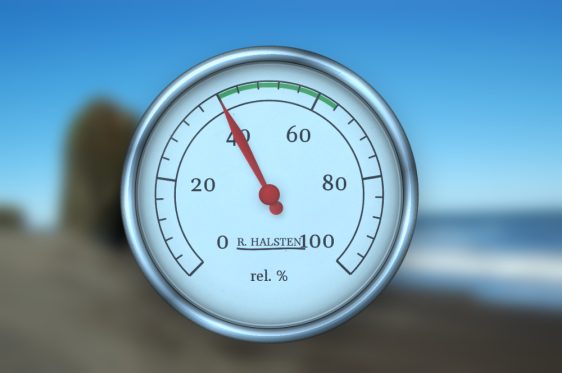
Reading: 40; %
